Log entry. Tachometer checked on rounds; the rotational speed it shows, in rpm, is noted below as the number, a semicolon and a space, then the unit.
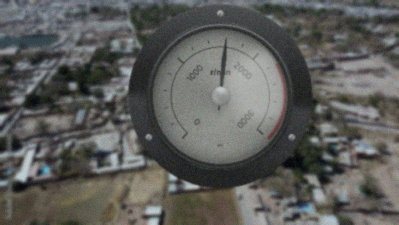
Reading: 1600; rpm
